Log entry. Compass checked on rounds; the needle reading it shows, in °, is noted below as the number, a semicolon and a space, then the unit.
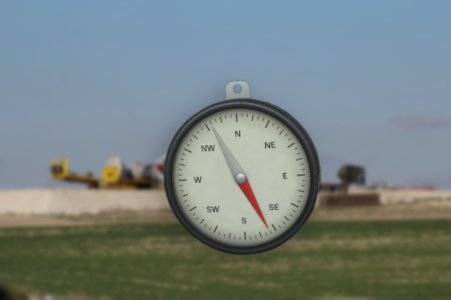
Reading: 155; °
